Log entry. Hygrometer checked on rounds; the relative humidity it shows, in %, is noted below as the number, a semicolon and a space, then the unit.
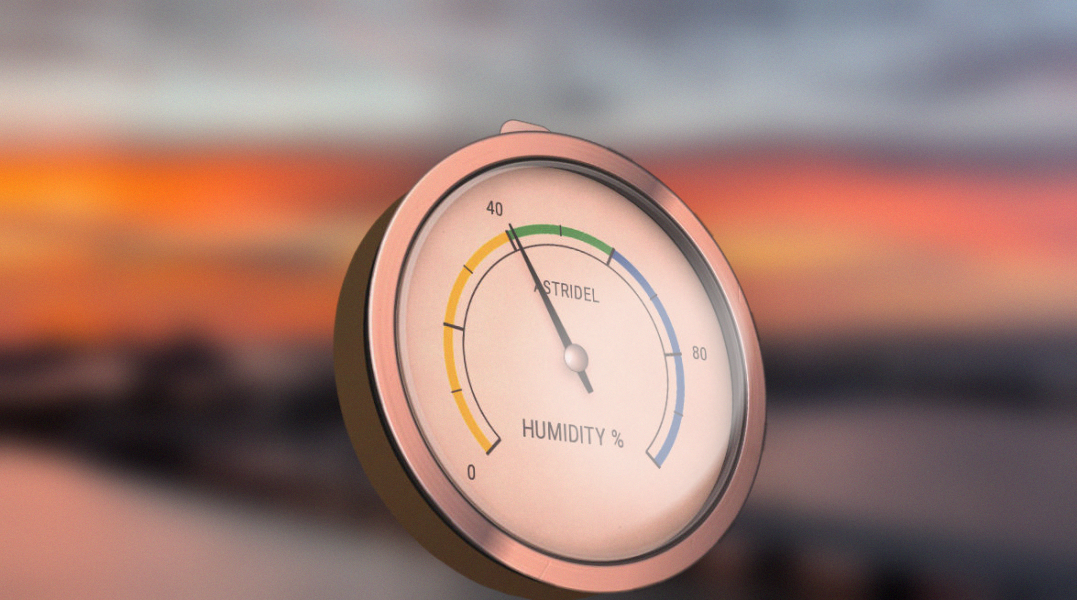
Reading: 40; %
